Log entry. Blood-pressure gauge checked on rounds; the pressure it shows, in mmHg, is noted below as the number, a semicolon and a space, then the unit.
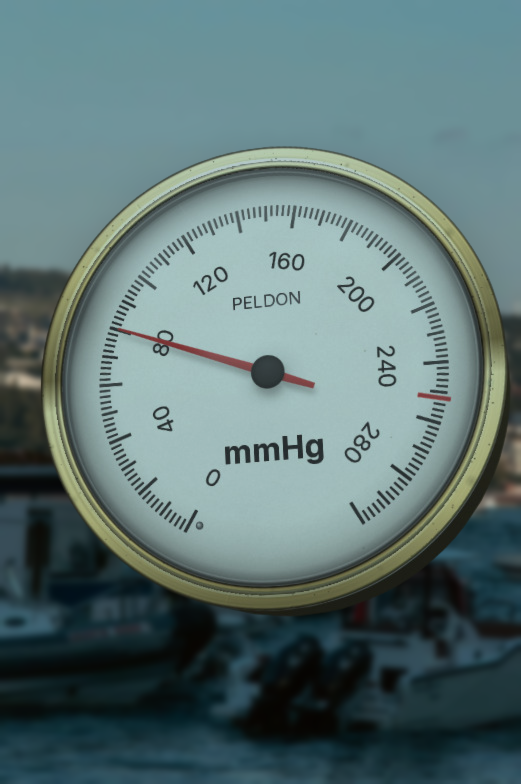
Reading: 80; mmHg
